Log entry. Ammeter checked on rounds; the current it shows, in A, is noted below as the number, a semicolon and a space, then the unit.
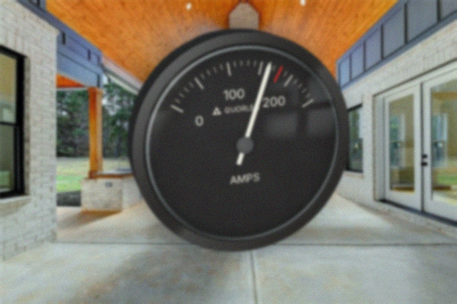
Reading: 160; A
